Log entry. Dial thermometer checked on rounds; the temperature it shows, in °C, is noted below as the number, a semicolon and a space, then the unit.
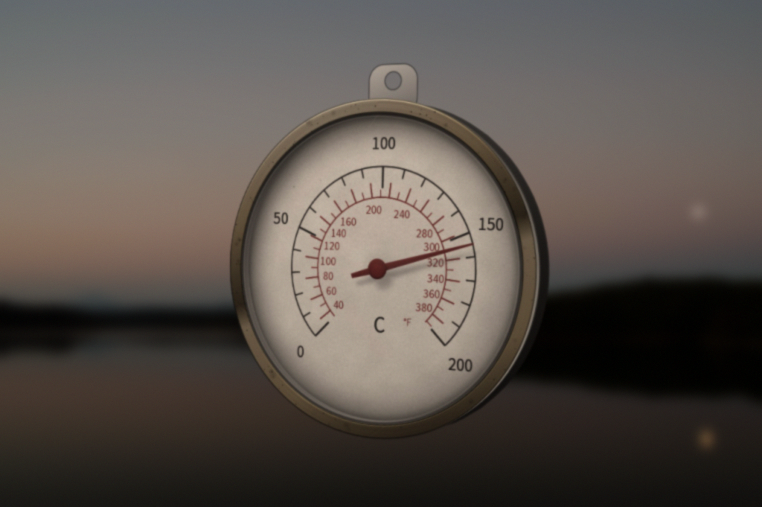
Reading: 155; °C
